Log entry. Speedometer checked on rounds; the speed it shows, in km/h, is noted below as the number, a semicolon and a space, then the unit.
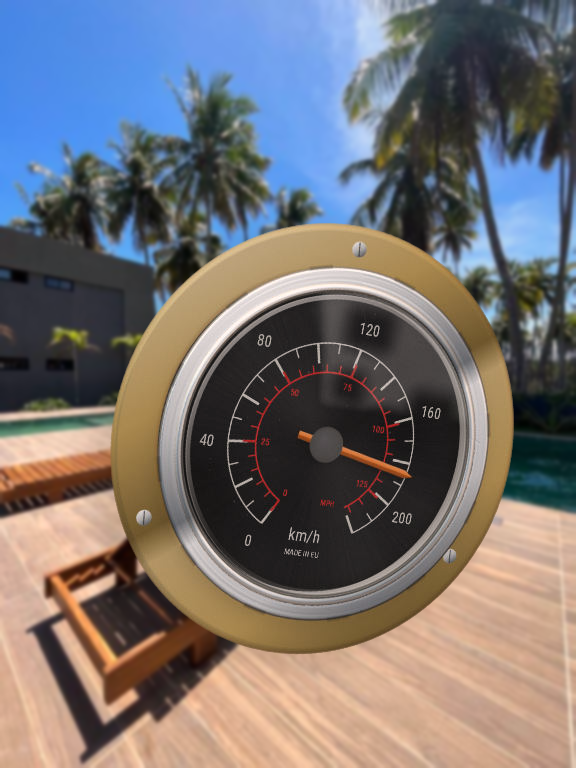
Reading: 185; km/h
